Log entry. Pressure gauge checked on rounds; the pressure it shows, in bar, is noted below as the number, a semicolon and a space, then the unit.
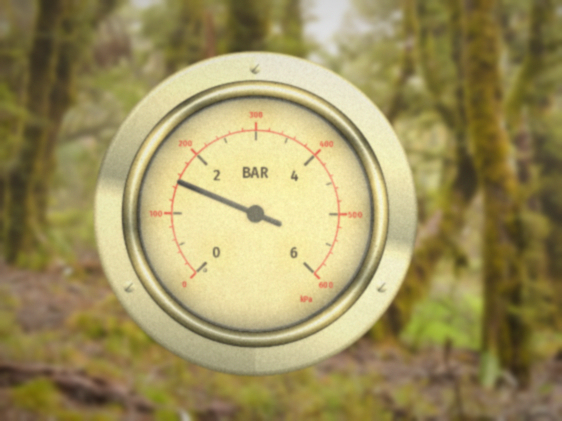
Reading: 1.5; bar
